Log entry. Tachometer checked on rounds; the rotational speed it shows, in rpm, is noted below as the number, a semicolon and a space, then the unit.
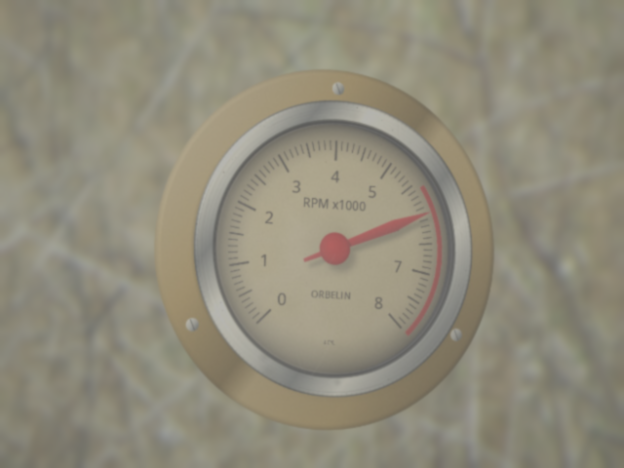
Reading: 6000; rpm
